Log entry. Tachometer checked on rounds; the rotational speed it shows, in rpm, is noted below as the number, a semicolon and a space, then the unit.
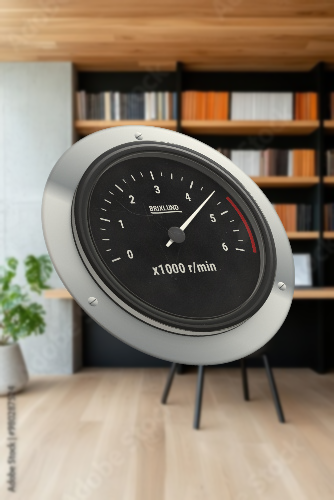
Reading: 4500; rpm
